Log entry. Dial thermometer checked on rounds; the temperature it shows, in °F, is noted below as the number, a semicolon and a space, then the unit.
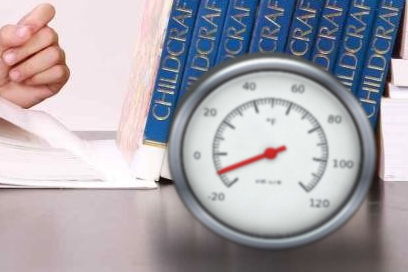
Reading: -10; °F
